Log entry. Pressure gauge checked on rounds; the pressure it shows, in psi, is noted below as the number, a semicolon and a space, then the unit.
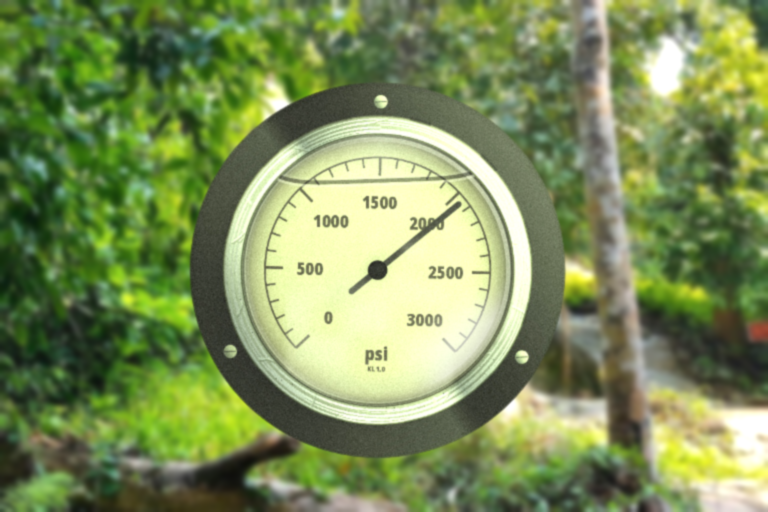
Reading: 2050; psi
